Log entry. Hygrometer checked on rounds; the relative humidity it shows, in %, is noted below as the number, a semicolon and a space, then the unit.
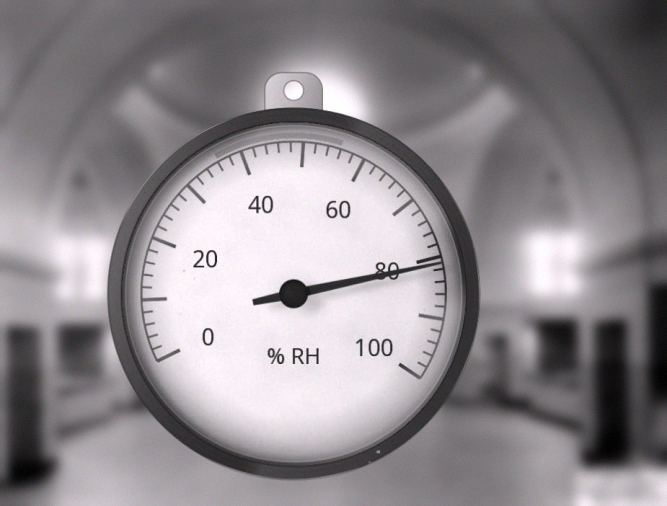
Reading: 81; %
